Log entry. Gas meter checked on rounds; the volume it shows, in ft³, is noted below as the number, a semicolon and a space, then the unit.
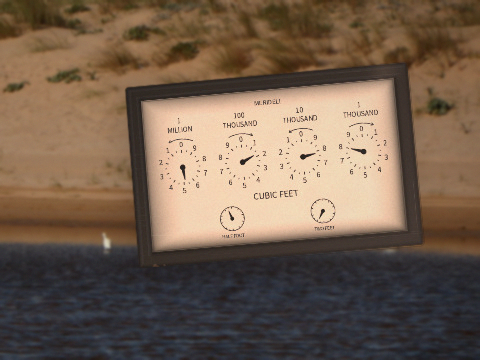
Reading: 517800; ft³
